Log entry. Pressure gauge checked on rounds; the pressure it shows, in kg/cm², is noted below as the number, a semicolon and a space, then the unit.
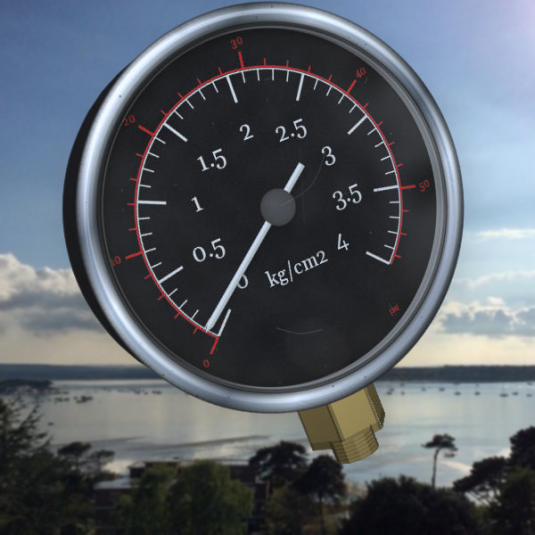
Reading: 0.1; kg/cm²
